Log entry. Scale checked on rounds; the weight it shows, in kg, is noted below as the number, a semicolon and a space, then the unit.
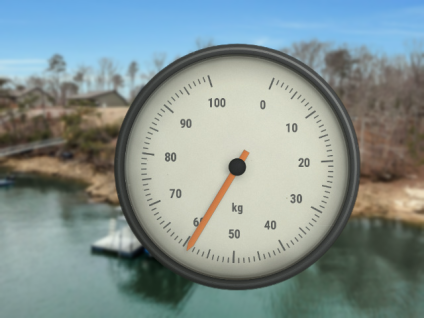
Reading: 59; kg
